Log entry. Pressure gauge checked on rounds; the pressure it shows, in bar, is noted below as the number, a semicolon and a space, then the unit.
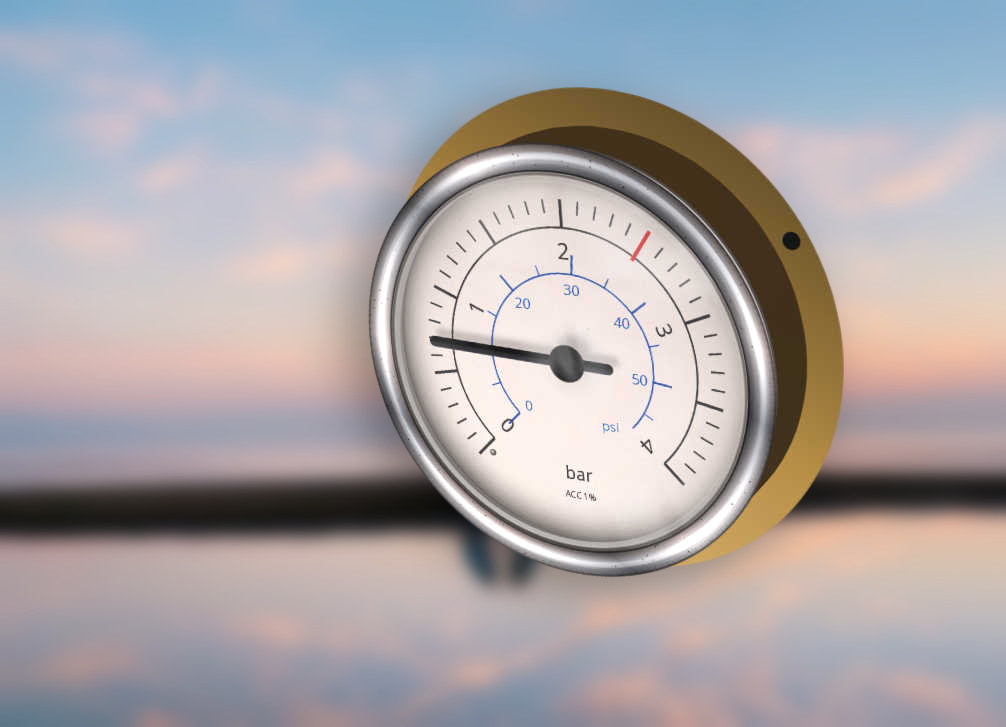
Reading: 0.7; bar
